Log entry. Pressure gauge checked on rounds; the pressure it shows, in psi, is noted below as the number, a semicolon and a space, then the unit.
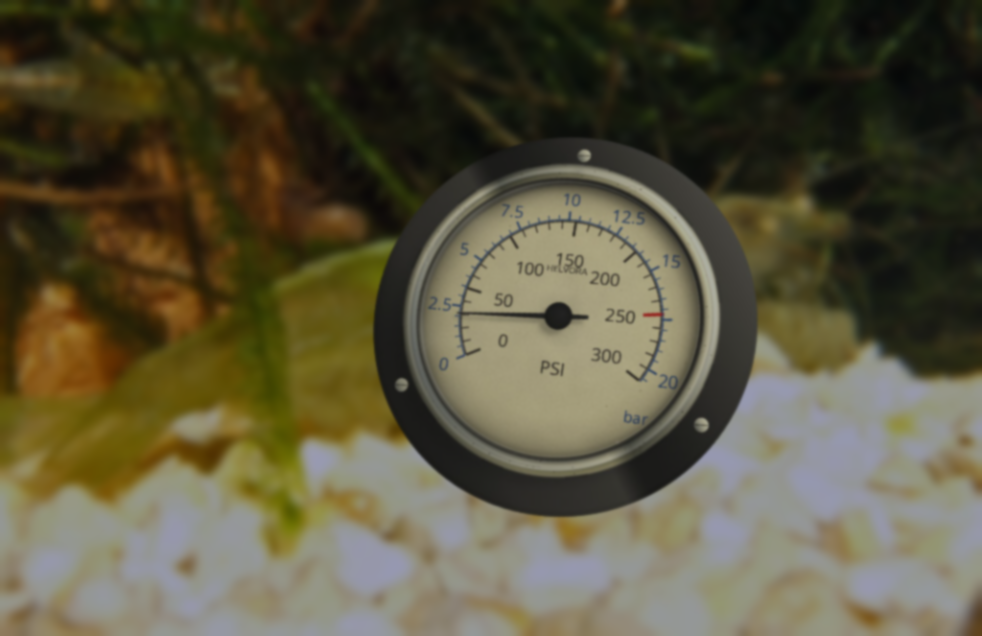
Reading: 30; psi
